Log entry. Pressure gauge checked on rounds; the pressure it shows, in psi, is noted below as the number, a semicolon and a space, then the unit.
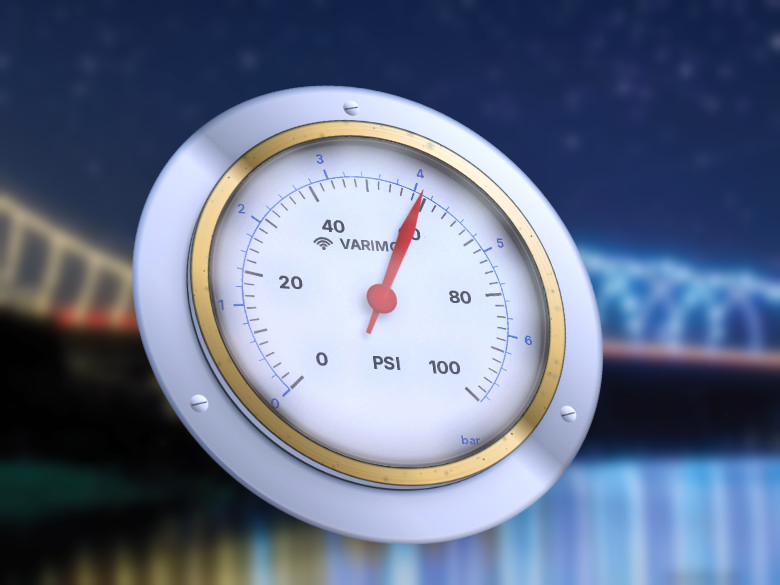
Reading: 59; psi
